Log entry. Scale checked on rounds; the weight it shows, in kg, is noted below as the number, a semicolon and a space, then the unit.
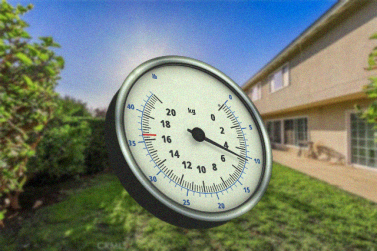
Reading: 5; kg
